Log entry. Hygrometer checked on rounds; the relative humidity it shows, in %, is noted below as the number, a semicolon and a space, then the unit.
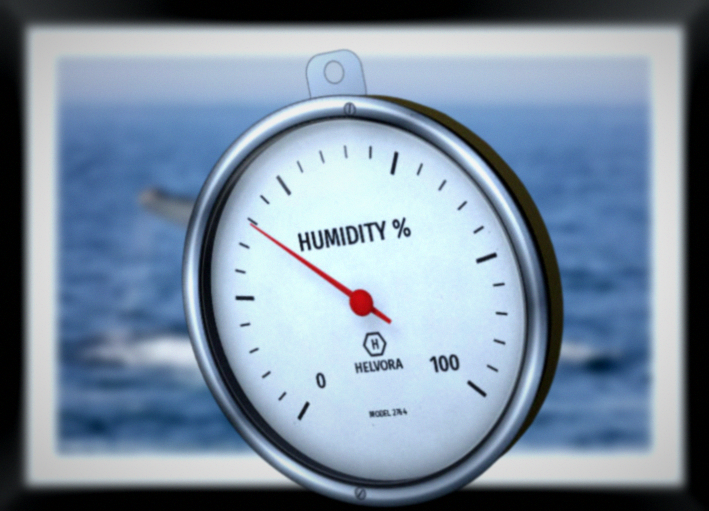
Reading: 32; %
